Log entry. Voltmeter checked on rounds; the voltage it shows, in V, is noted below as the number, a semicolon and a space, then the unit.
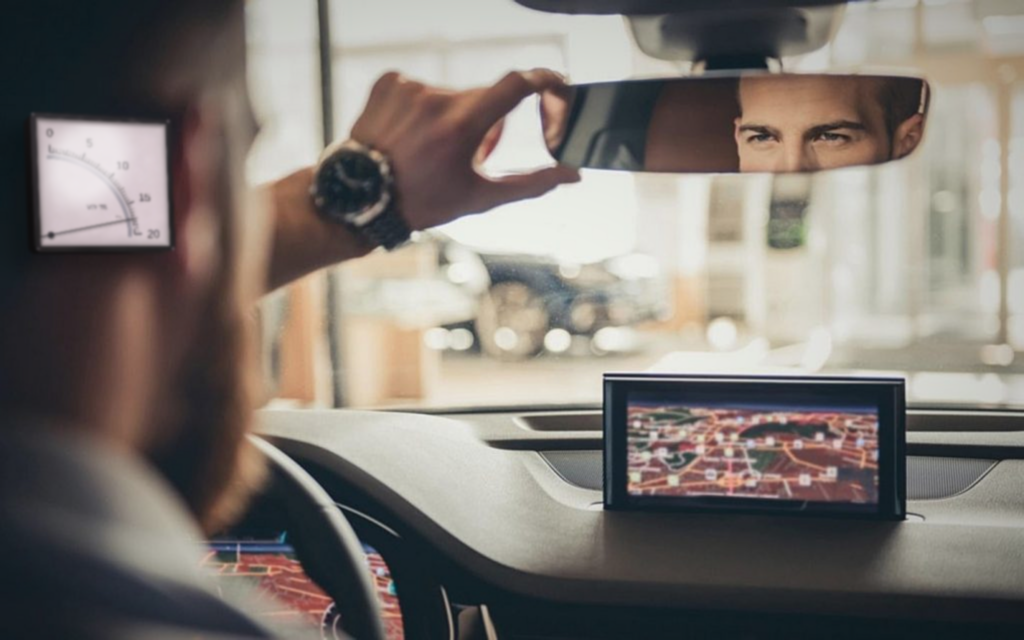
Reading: 17.5; V
